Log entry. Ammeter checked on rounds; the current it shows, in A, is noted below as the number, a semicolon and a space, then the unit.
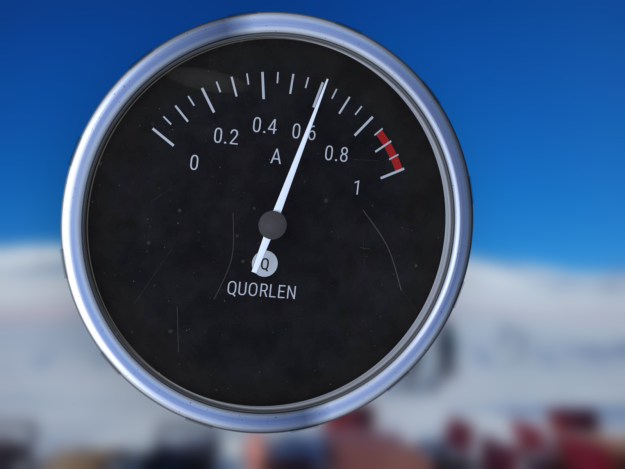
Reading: 0.6; A
